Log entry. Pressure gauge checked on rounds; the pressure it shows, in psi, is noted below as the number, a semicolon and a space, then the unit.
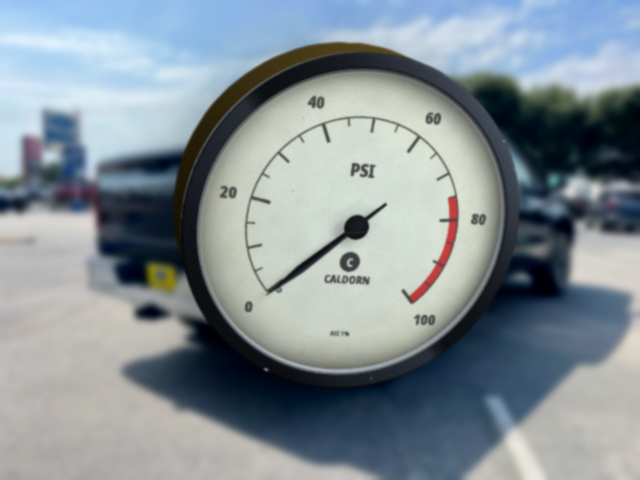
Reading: 0; psi
